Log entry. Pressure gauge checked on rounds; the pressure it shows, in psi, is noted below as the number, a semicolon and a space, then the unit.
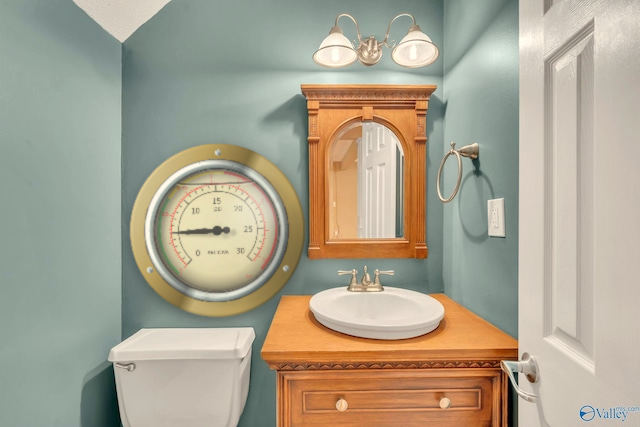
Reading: 5; psi
